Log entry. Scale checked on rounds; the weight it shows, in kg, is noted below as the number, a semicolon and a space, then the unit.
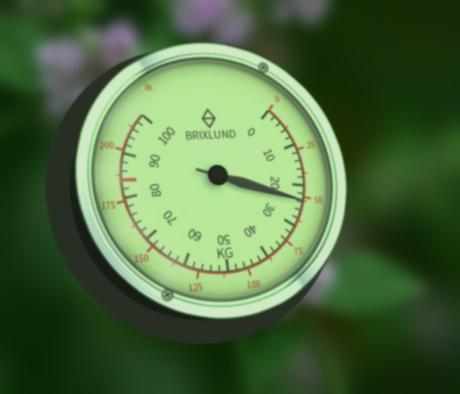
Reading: 24; kg
